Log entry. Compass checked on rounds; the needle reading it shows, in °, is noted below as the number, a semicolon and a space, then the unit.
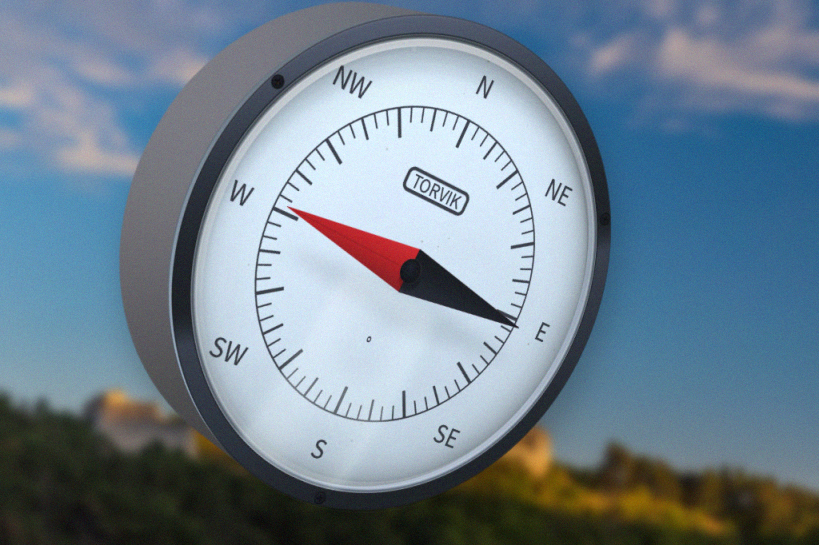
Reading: 272.5; °
